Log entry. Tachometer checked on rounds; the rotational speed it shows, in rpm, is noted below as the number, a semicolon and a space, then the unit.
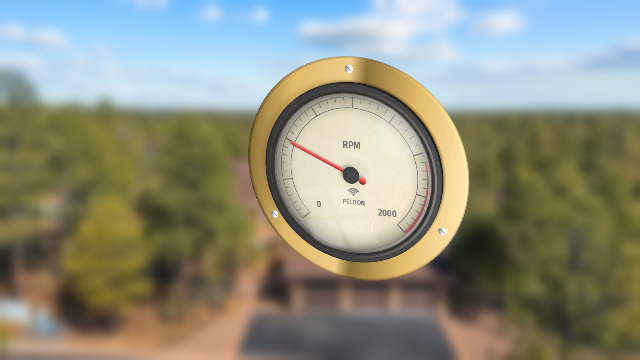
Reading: 500; rpm
